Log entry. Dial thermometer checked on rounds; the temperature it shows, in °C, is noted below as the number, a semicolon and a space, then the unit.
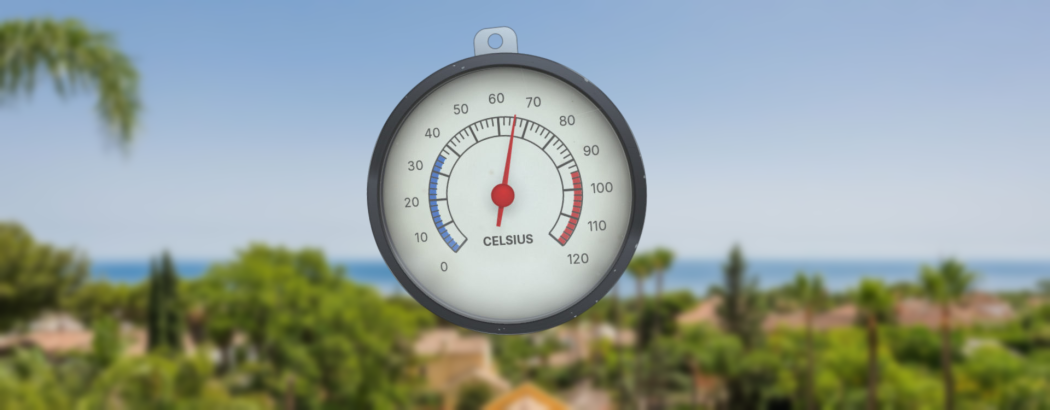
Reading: 66; °C
